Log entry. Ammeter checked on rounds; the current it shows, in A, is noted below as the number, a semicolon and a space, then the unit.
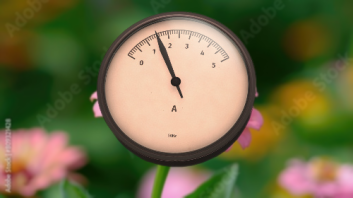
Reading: 1.5; A
